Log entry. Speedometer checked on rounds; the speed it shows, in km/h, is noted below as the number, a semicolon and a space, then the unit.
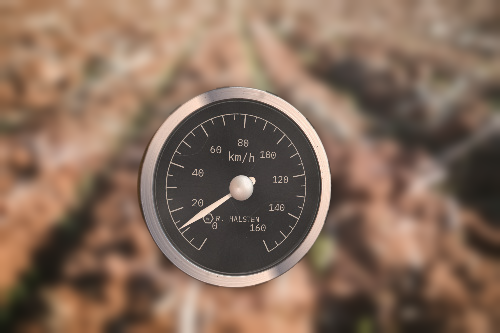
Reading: 12.5; km/h
